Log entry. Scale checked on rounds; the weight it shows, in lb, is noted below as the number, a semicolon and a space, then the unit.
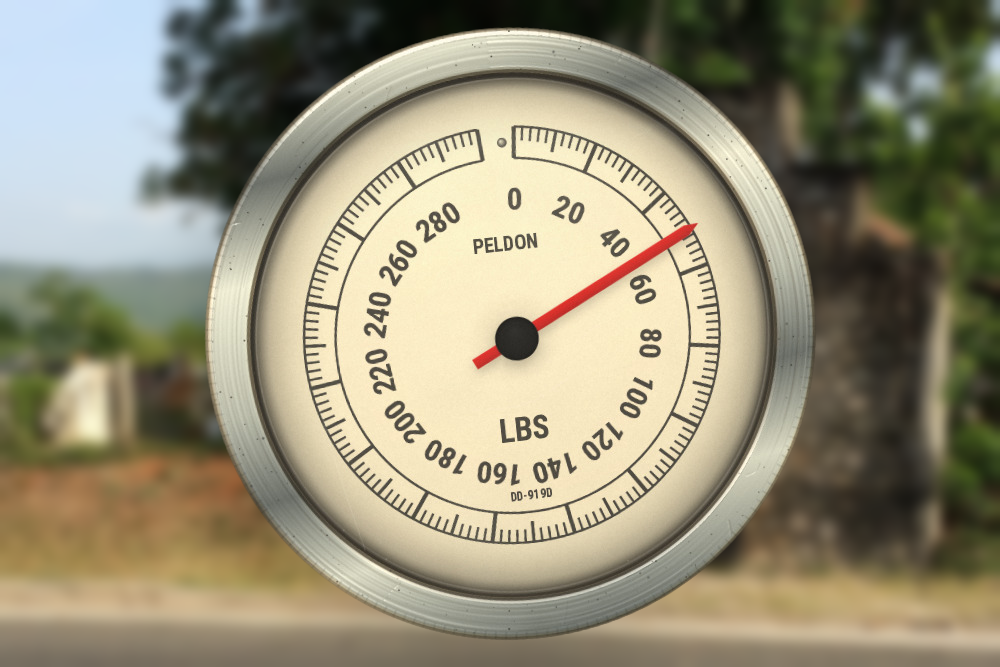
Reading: 50; lb
